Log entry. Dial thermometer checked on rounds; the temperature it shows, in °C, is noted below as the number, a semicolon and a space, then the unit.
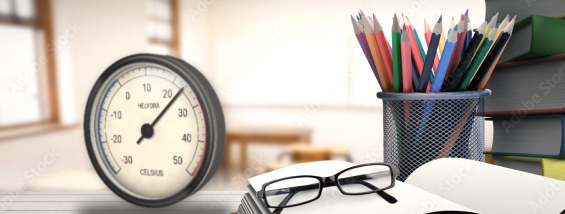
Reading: 24; °C
